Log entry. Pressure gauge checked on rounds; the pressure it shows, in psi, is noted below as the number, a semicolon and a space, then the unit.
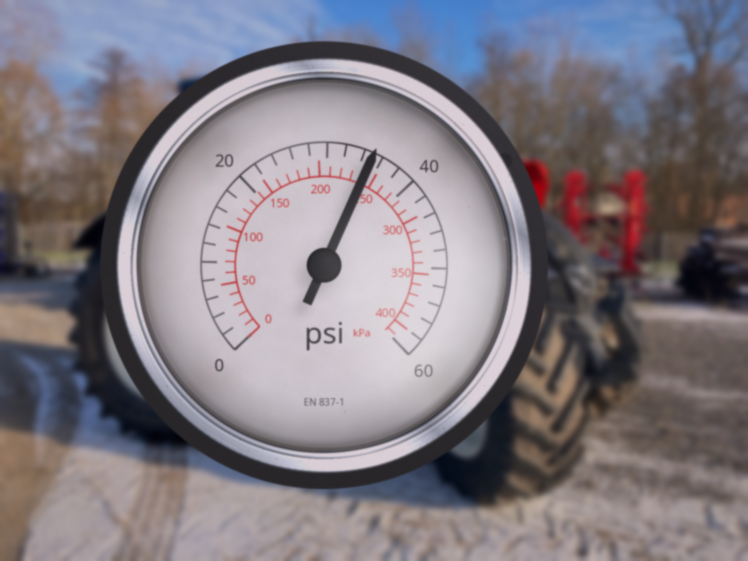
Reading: 35; psi
